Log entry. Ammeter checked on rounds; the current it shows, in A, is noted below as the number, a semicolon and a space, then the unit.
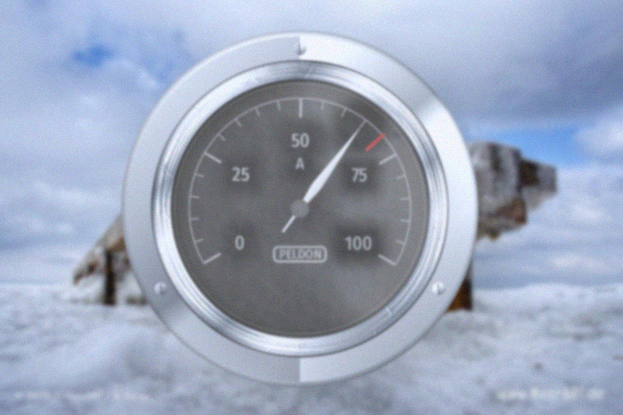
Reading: 65; A
